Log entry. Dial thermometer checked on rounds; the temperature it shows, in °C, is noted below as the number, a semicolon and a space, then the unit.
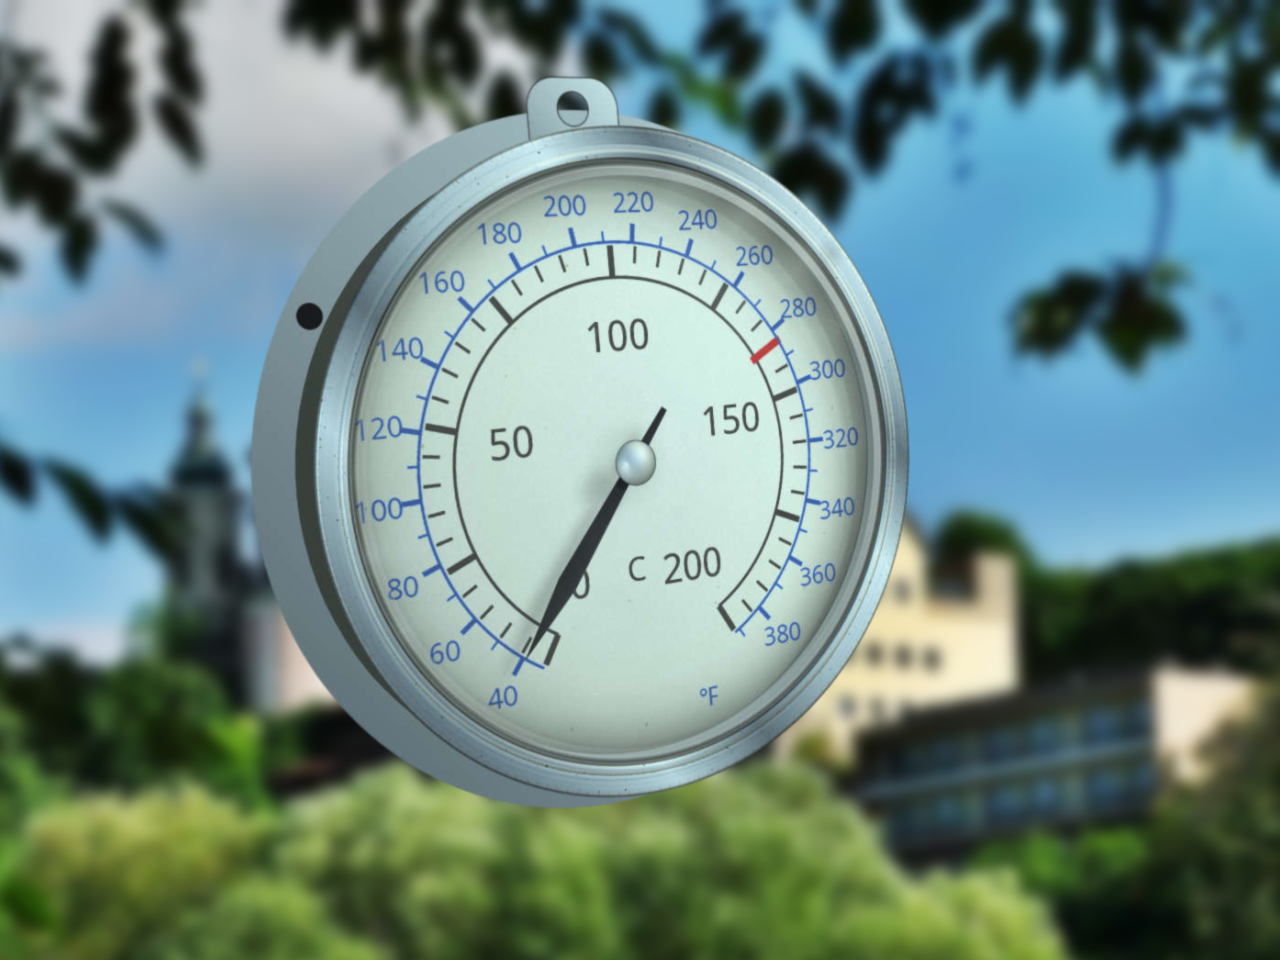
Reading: 5; °C
